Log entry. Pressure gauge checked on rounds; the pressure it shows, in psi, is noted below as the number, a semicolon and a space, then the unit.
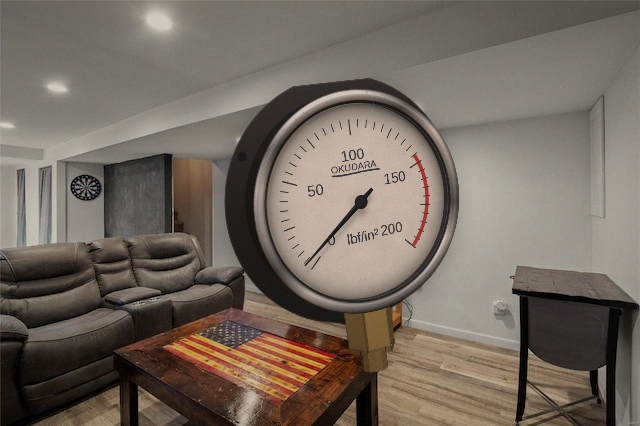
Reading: 5; psi
